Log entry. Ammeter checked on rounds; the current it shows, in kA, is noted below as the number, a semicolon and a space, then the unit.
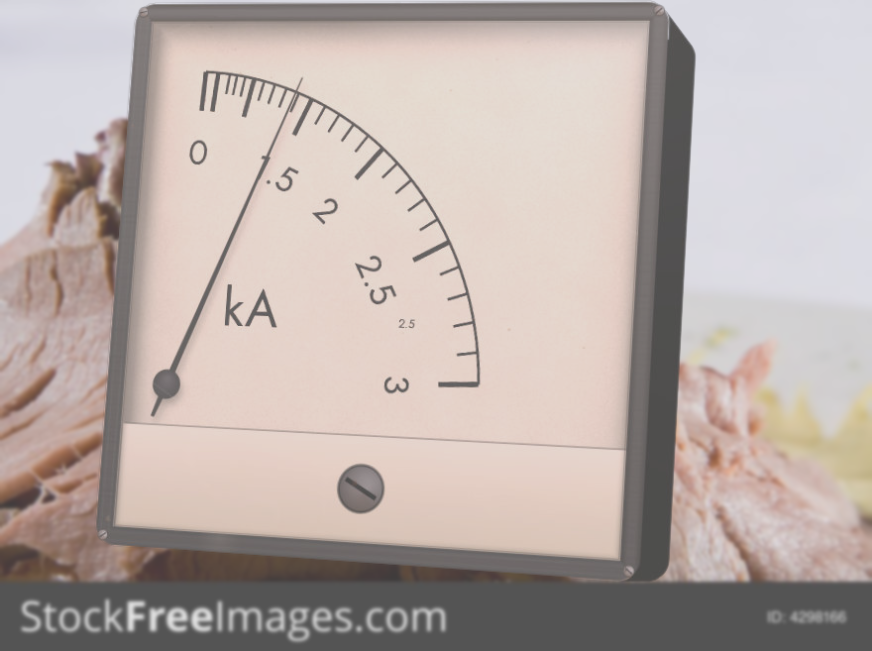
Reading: 1.4; kA
